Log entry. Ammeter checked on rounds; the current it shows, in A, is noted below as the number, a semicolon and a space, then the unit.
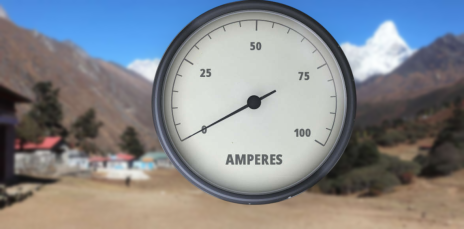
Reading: 0; A
